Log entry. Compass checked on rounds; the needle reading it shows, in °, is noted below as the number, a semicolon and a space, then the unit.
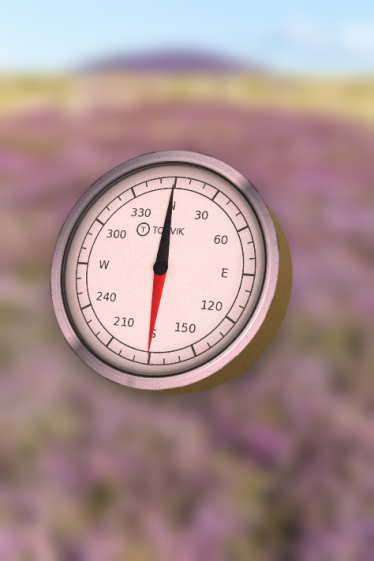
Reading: 180; °
